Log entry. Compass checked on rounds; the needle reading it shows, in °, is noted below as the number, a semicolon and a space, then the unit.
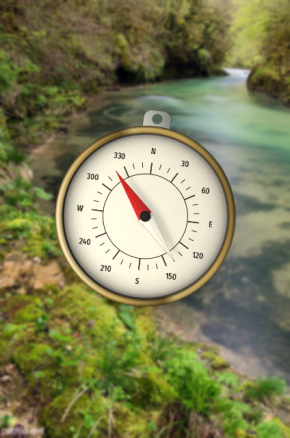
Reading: 320; °
